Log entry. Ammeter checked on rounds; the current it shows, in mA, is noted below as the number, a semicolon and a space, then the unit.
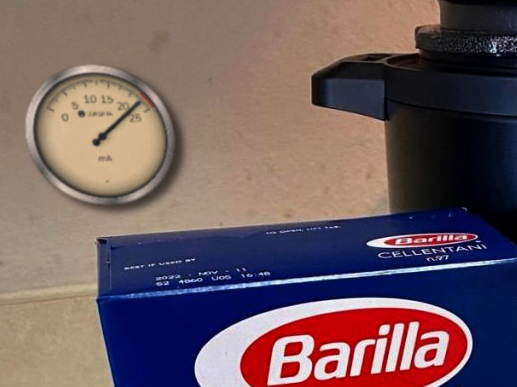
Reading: 22.5; mA
